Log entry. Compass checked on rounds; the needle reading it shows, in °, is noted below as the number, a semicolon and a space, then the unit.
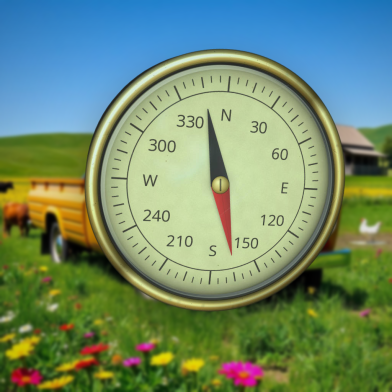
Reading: 165; °
